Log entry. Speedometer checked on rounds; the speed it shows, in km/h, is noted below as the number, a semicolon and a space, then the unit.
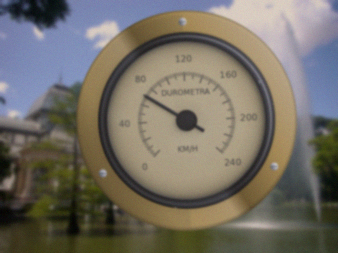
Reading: 70; km/h
